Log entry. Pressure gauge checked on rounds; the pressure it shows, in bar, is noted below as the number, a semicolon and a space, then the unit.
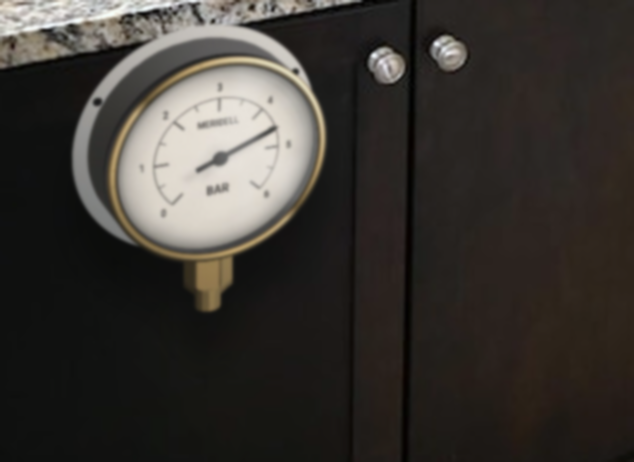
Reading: 4.5; bar
